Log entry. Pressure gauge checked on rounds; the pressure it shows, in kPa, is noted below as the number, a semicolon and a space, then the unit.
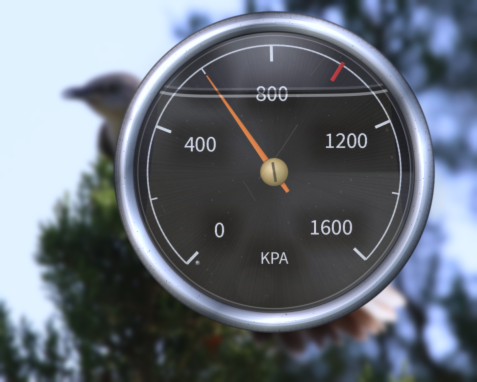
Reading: 600; kPa
